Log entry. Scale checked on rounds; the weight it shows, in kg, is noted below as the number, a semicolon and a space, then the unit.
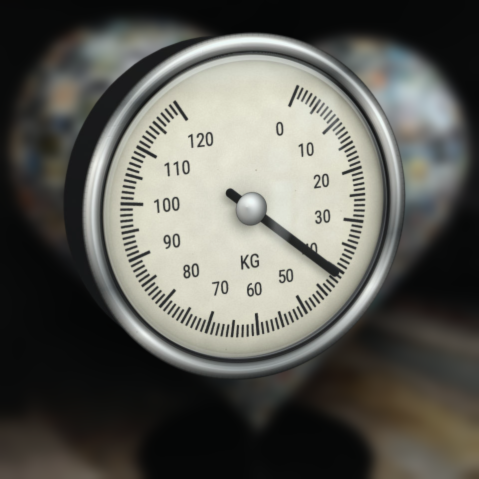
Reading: 41; kg
